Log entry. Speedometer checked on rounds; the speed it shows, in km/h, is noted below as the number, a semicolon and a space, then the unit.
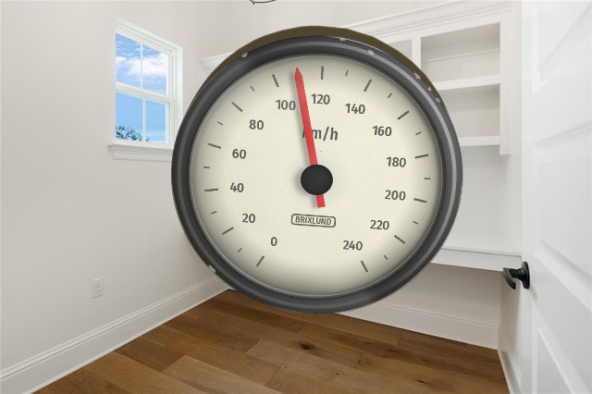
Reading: 110; km/h
